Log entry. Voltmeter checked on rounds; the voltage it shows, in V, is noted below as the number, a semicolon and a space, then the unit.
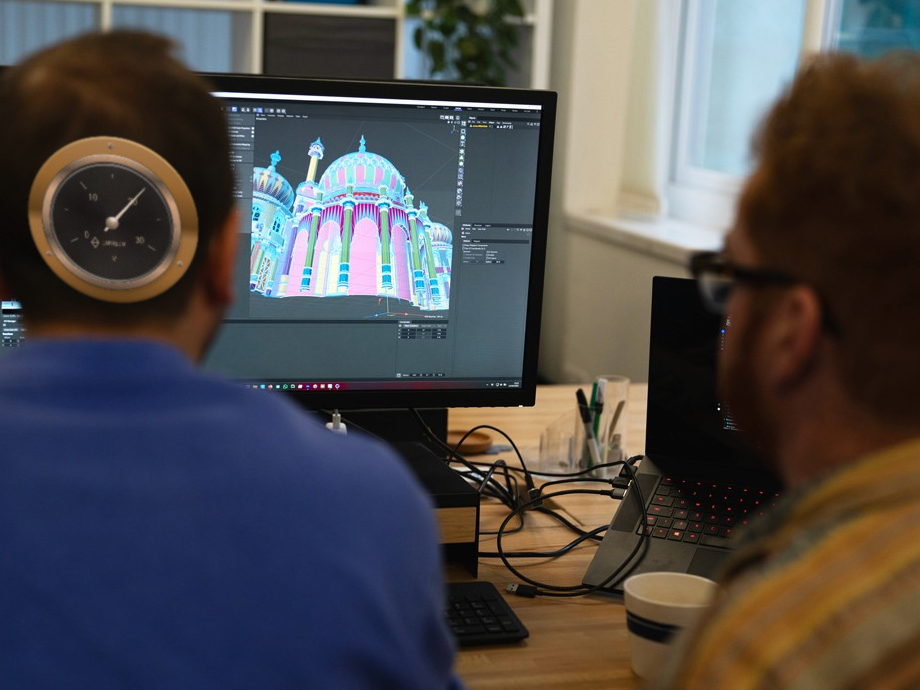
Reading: 20; V
